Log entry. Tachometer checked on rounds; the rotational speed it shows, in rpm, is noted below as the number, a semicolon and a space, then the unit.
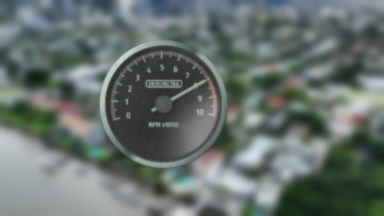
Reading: 8000; rpm
